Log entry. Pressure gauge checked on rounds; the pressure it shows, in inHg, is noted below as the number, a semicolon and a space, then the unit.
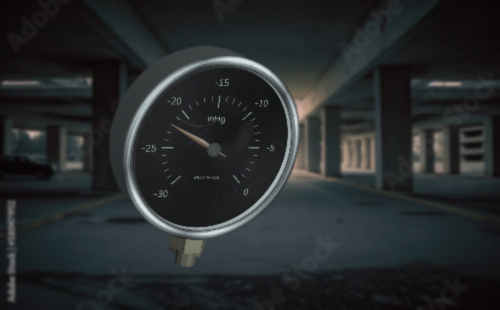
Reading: -22; inHg
